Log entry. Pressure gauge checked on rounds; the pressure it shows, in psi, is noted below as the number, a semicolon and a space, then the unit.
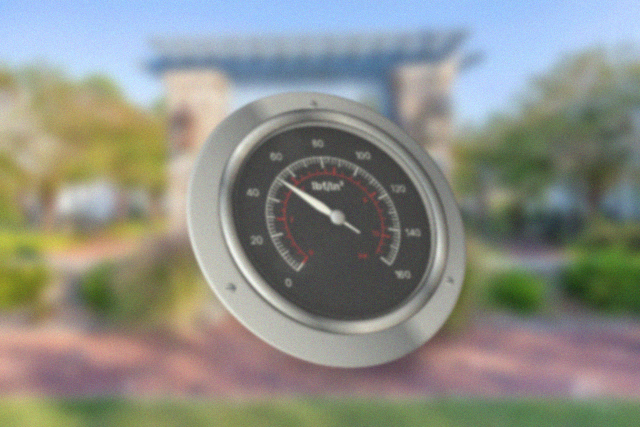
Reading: 50; psi
